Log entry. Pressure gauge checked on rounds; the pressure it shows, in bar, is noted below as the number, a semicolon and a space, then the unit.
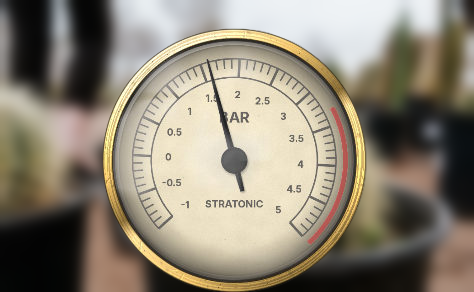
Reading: 1.6; bar
